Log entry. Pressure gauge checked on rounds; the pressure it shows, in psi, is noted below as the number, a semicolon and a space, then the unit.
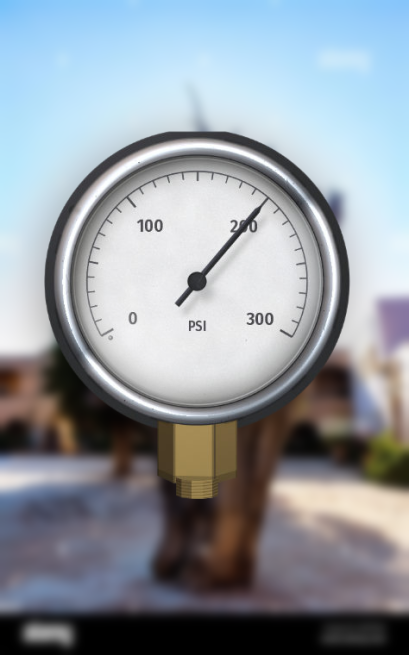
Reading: 200; psi
